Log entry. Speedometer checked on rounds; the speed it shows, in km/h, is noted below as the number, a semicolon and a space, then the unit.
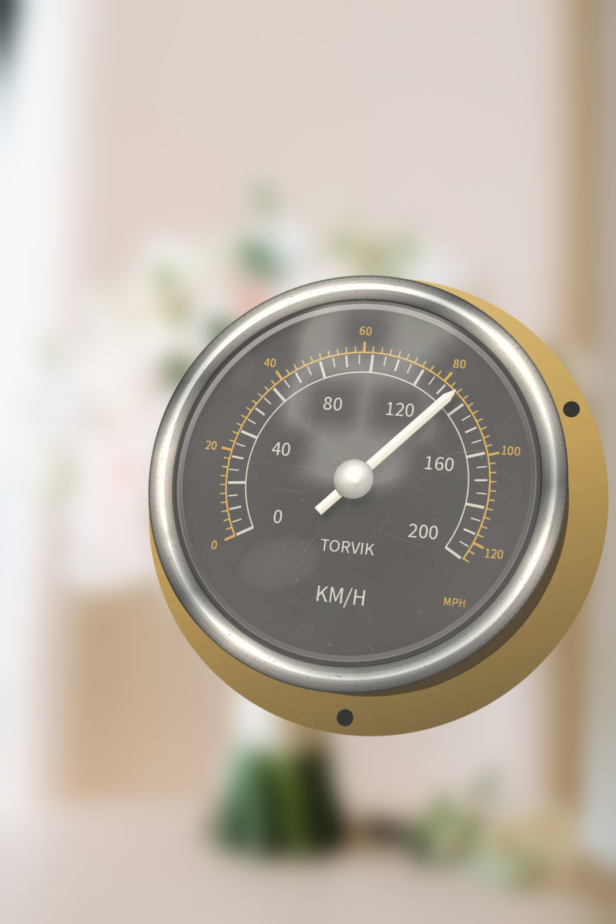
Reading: 135; km/h
